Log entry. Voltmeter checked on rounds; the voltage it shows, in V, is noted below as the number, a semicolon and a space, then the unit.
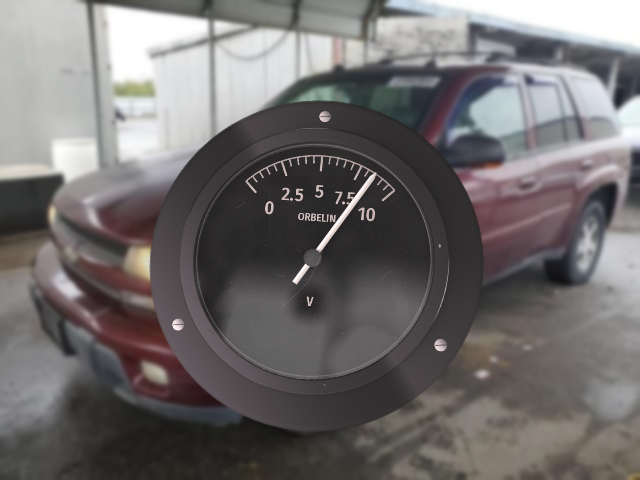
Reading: 8.5; V
